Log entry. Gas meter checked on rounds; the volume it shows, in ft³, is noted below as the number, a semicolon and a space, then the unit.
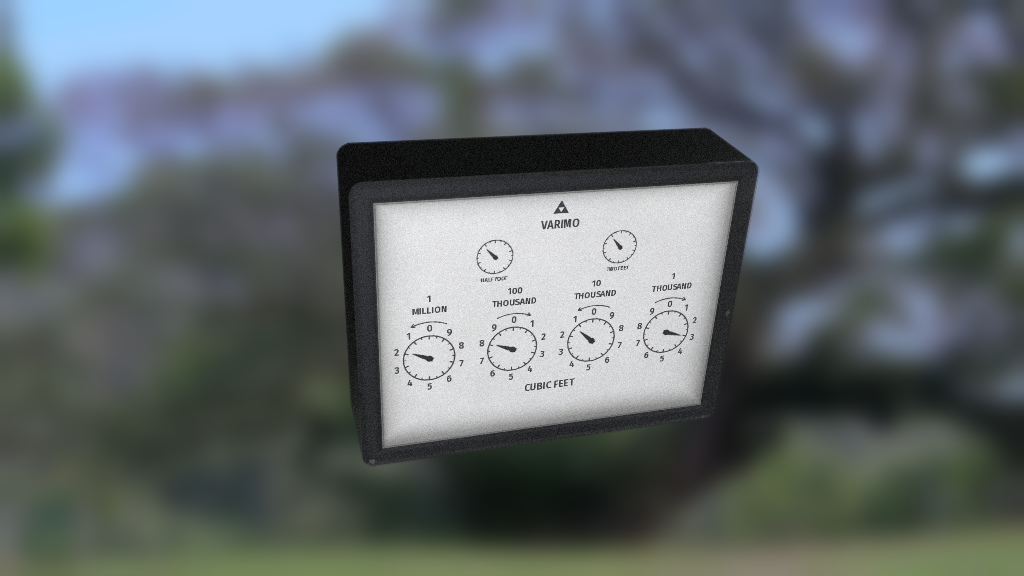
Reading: 181300; ft³
